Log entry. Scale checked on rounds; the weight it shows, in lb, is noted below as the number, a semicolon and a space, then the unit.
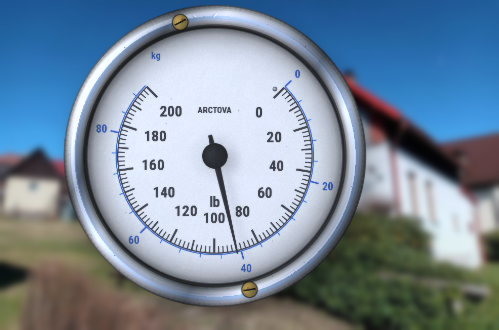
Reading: 90; lb
